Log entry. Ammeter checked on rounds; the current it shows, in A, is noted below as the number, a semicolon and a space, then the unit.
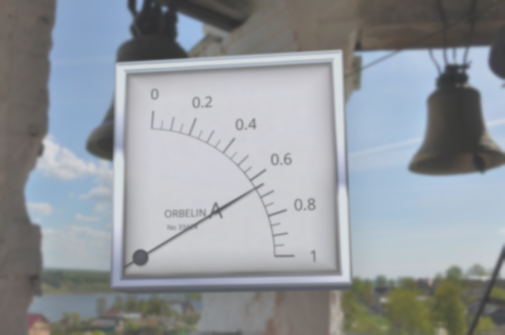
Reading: 0.65; A
